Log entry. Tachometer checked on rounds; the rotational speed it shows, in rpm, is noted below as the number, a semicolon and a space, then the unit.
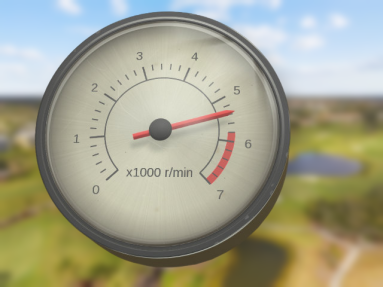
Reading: 5400; rpm
